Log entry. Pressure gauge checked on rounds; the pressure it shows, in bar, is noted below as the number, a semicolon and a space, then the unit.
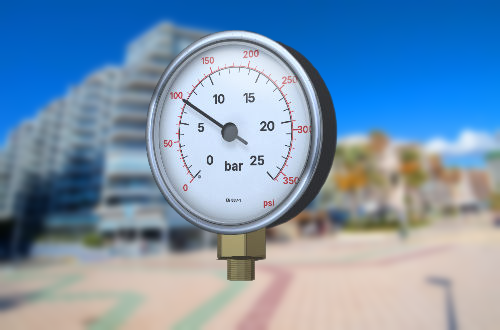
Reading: 7; bar
